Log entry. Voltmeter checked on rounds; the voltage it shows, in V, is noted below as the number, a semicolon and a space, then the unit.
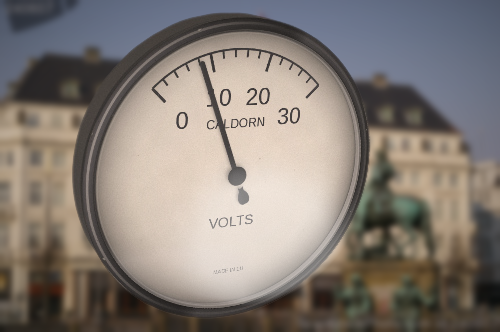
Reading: 8; V
